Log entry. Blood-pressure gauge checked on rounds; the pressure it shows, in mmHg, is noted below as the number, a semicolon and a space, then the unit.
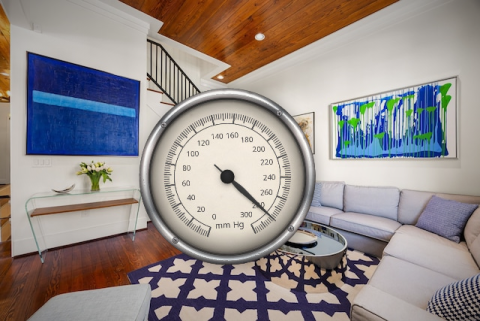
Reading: 280; mmHg
